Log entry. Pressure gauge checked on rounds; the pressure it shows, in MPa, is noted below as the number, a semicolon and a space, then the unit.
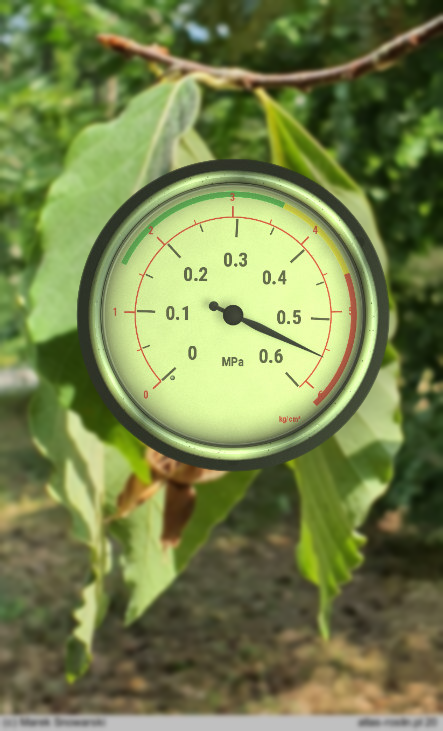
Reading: 0.55; MPa
